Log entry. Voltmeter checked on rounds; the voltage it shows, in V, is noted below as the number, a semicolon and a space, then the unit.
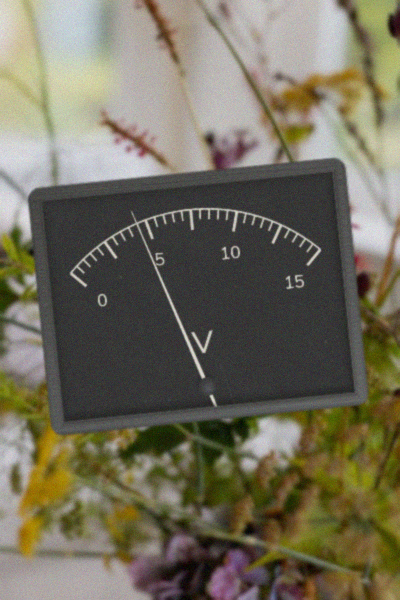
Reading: 4.5; V
